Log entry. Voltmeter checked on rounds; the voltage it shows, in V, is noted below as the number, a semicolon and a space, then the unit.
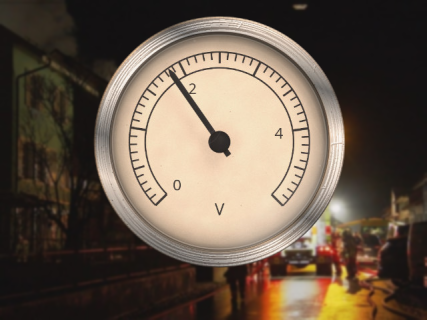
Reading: 1.85; V
